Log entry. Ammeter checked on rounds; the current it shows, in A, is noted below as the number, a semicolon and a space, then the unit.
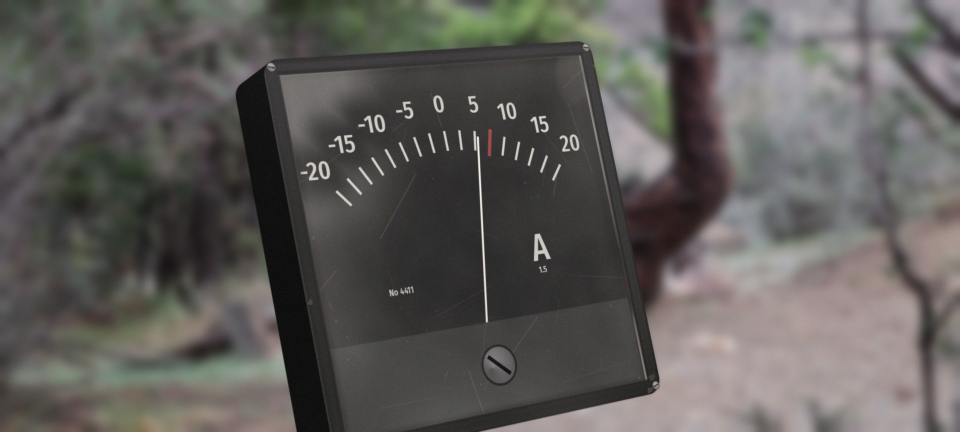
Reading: 5; A
